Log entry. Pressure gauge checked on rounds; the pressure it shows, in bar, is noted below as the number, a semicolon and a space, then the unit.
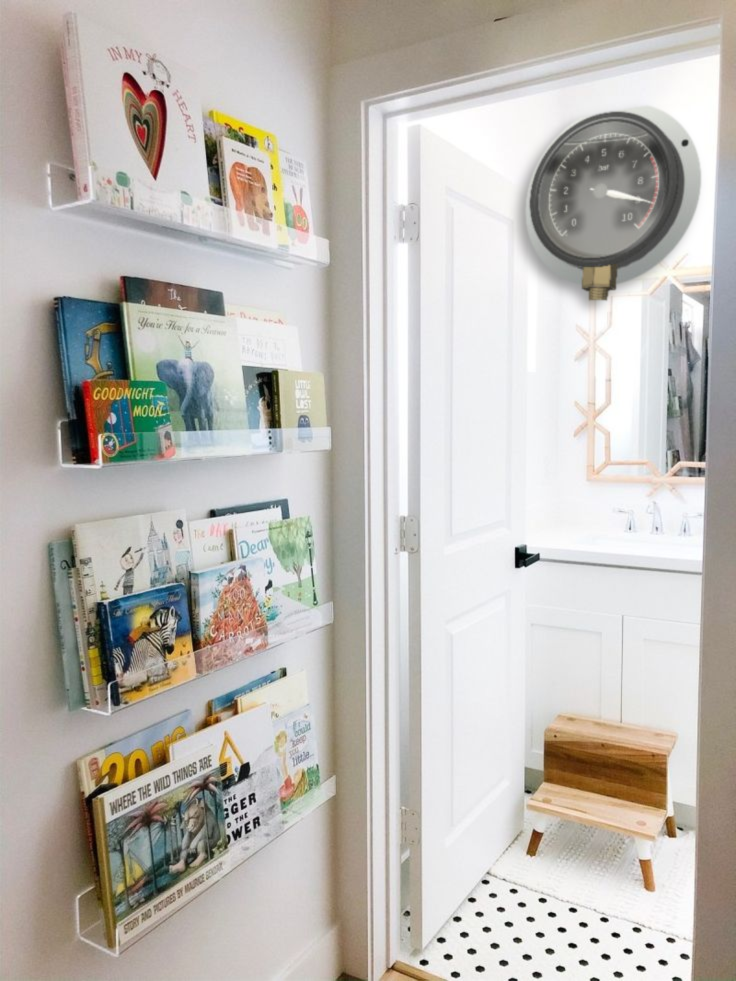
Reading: 9; bar
